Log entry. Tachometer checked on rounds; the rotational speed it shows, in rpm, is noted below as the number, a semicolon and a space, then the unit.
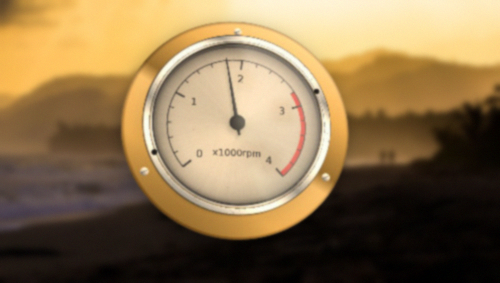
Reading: 1800; rpm
